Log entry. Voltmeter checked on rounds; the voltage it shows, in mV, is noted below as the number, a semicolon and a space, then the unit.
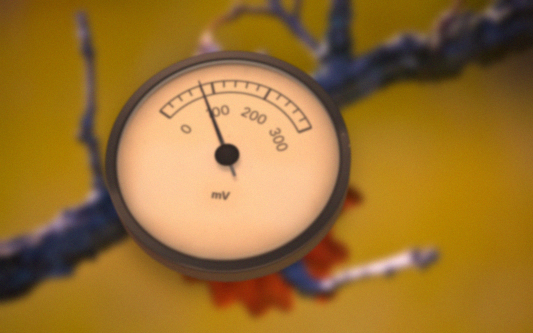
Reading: 80; mV
